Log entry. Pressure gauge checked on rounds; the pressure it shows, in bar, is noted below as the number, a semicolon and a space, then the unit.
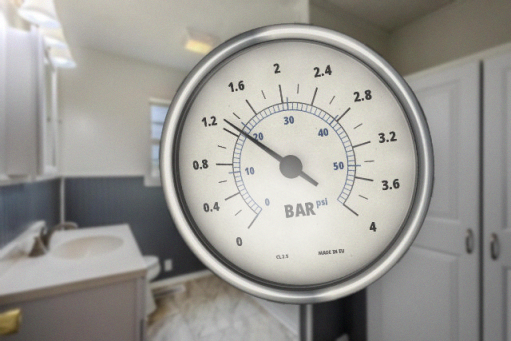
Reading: 1.3; bar
